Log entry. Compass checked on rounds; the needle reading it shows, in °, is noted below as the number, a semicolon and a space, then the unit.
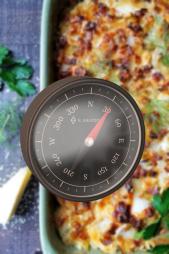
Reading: 30; °
